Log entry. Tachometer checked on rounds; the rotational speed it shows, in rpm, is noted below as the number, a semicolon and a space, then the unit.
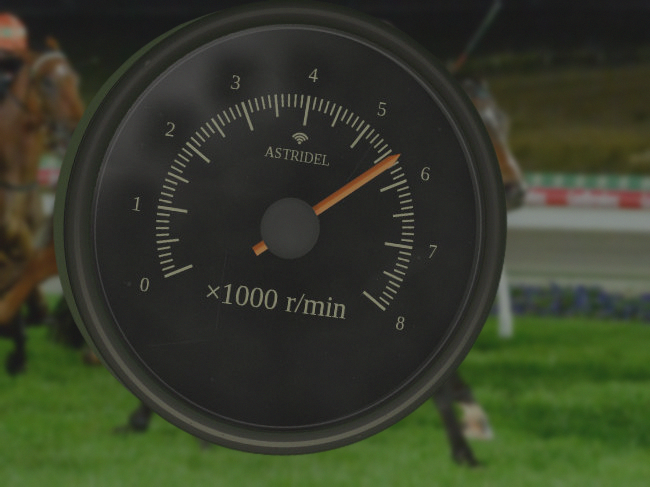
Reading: 5600; rpm
